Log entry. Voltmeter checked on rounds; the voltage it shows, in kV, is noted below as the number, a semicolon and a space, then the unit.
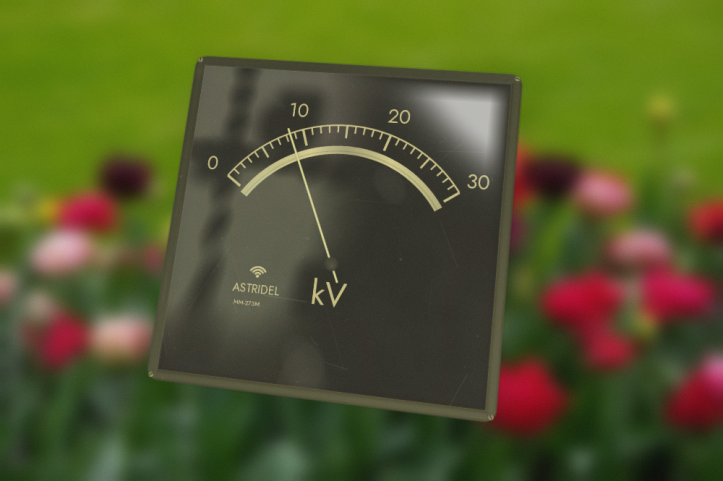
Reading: 8.5; kV
